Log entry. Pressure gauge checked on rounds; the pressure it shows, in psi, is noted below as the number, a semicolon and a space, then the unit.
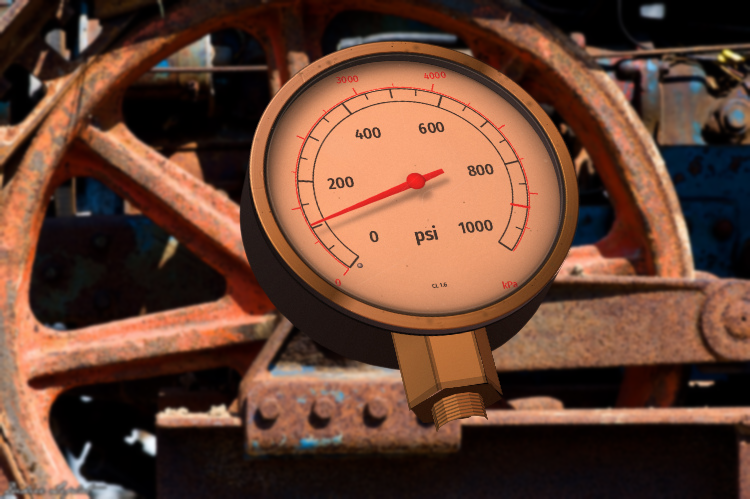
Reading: 100; psi
